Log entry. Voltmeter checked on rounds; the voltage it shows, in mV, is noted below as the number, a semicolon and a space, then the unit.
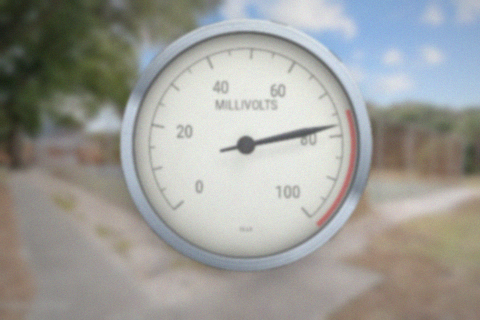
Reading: 77.5; mV
